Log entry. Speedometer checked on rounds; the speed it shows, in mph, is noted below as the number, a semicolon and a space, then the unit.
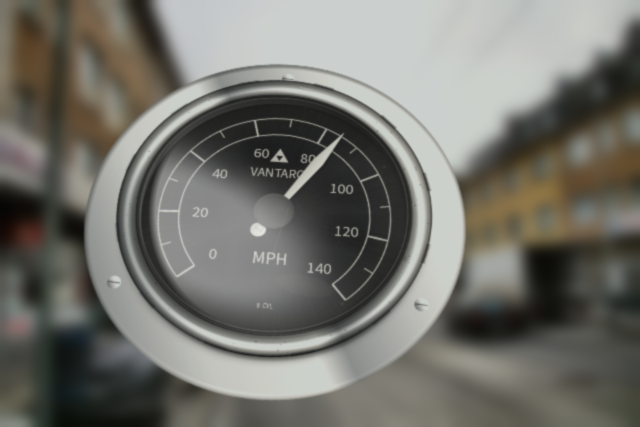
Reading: 85; mph
